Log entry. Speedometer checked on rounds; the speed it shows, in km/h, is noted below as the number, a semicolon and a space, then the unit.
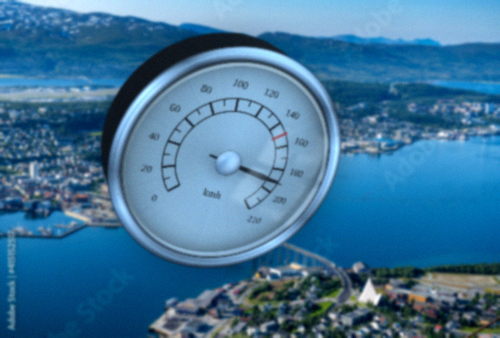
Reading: 190; km/h
